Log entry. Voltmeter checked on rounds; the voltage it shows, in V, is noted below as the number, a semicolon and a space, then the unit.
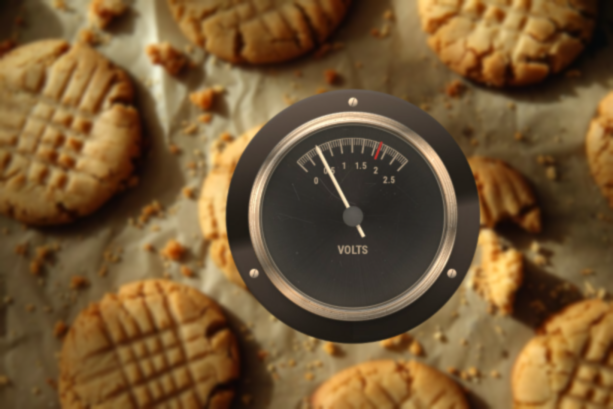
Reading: 0.5; V
